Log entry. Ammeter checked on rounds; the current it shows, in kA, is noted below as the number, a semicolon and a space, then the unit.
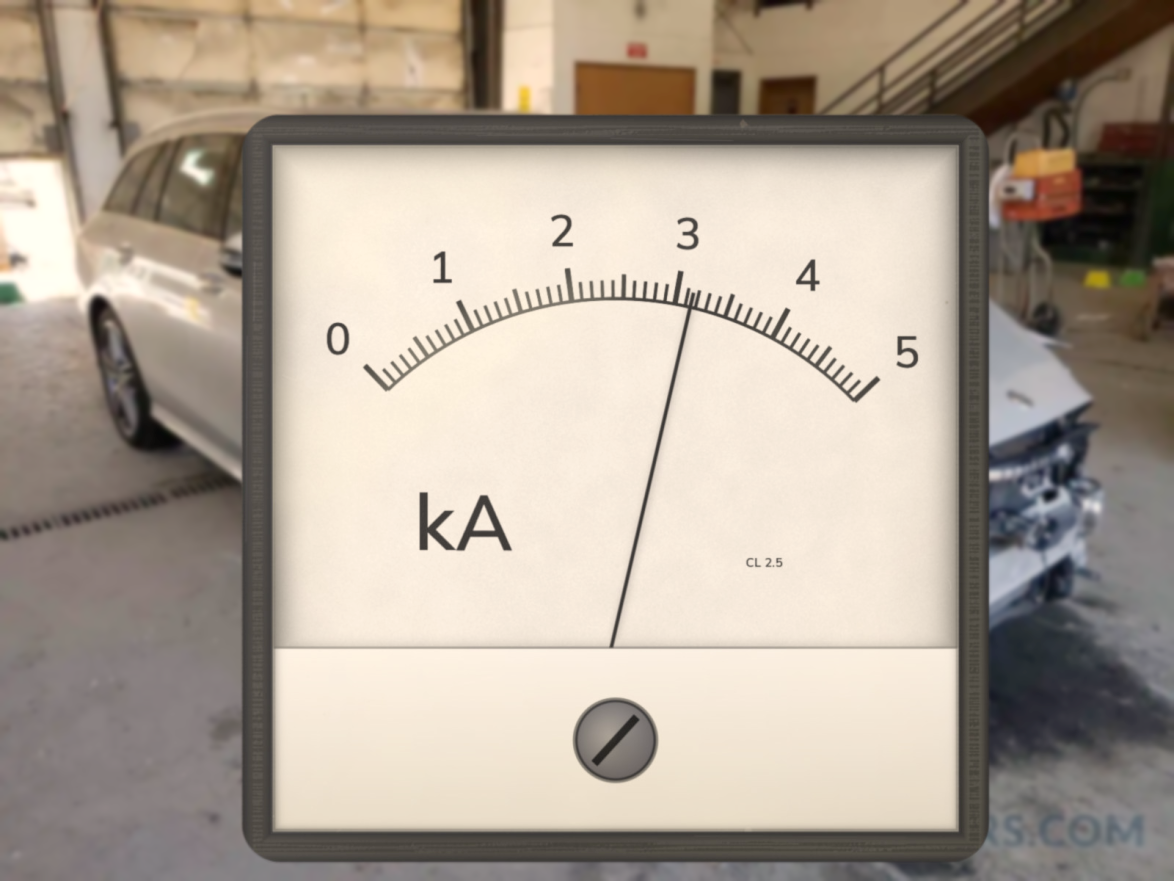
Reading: 3.15; kA
